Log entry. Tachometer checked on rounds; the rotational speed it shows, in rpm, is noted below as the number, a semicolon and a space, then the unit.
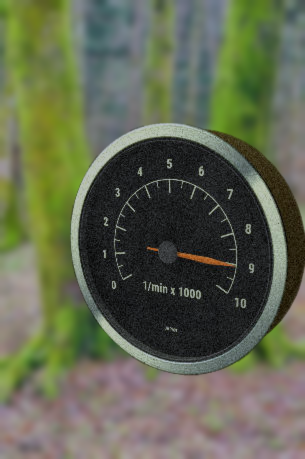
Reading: 9000; rpm
